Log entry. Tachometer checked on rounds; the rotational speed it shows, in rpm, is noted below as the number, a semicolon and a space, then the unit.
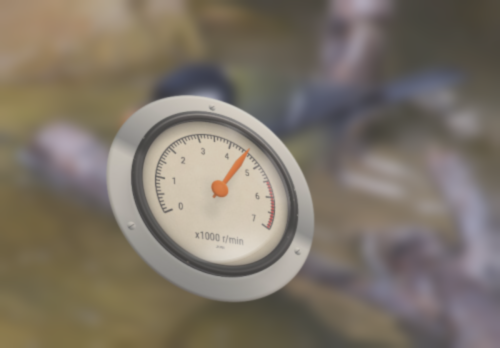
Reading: 4500; rpm
